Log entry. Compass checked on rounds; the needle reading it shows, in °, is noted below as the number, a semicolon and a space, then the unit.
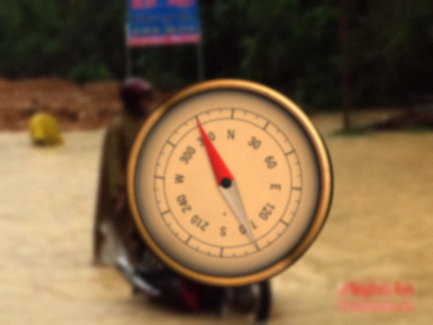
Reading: 330; °
